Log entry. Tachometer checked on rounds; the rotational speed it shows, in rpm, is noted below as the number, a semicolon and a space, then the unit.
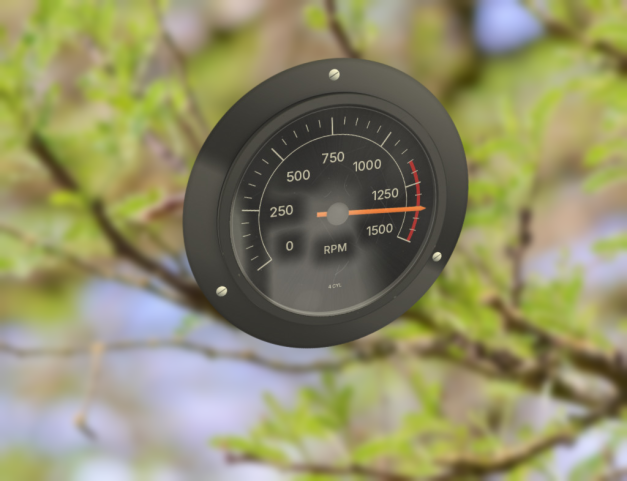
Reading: 1350; rpm
